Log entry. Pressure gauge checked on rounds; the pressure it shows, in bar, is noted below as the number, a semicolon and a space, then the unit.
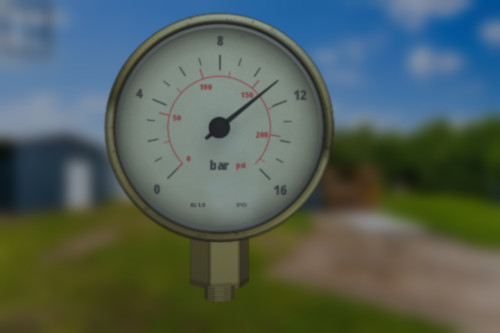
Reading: 11; bar
